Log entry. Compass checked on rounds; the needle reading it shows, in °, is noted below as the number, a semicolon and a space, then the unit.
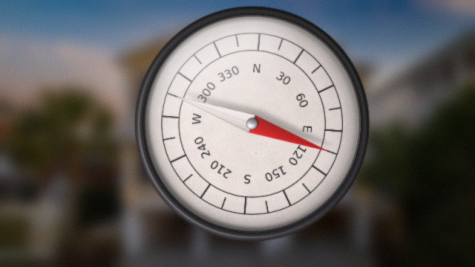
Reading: 105; °
